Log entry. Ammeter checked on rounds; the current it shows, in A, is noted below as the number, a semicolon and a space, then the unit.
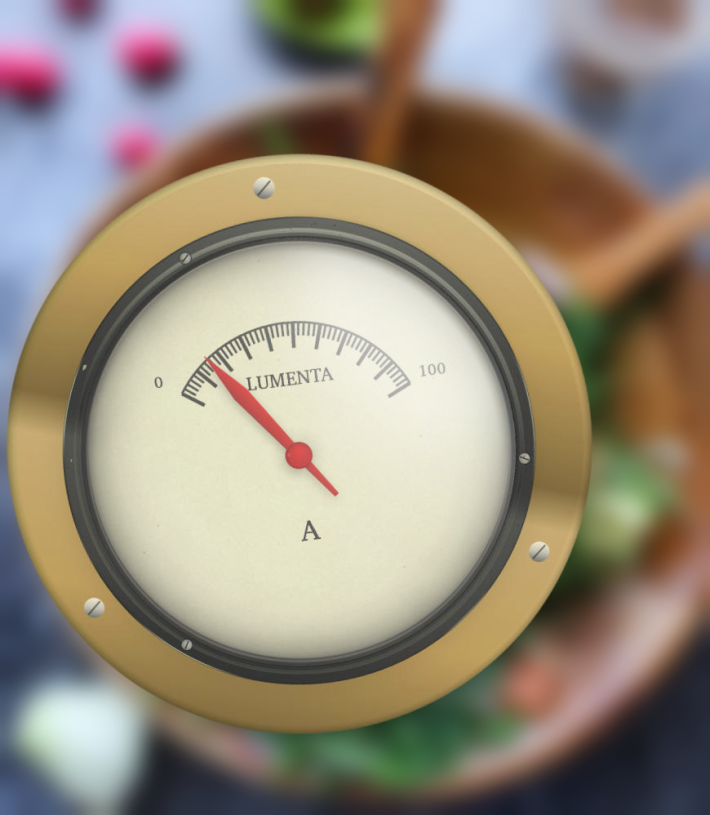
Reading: 16; A
